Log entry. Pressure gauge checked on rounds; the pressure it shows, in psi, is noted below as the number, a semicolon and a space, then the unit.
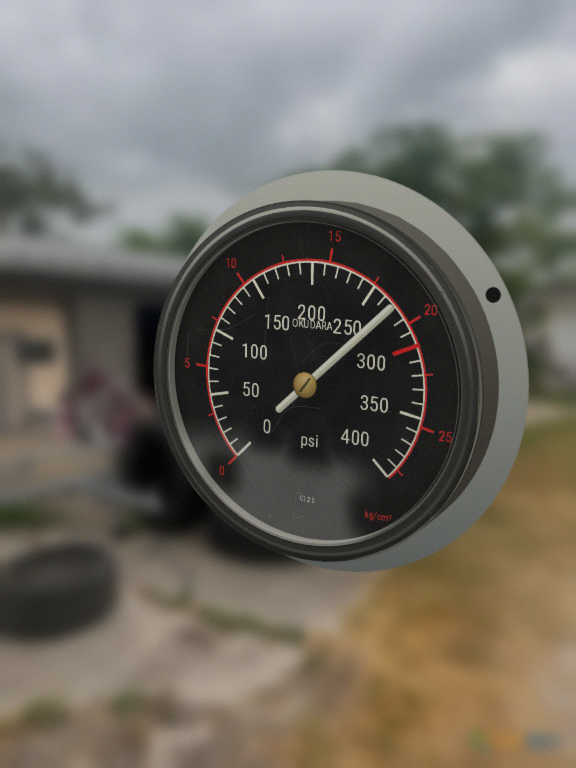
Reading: 270; psi
